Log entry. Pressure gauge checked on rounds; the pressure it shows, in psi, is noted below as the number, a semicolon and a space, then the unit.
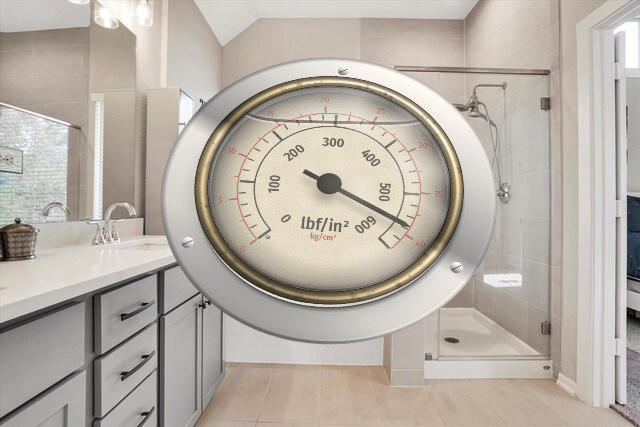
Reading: 560; psi
